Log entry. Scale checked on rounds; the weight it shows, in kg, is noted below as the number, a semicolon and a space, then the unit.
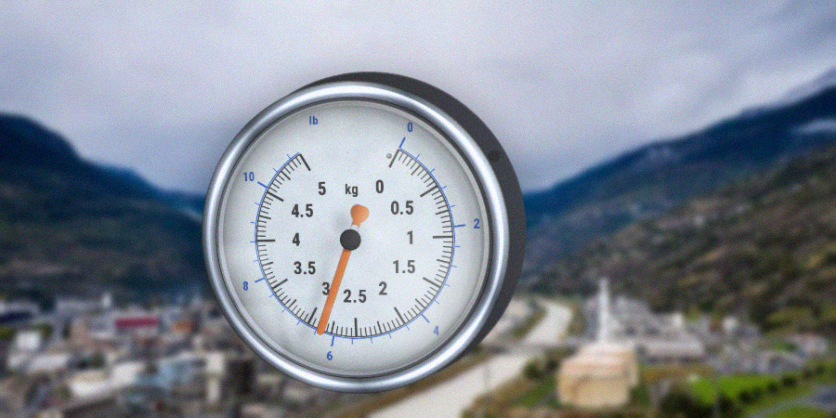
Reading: 2.85; kg
